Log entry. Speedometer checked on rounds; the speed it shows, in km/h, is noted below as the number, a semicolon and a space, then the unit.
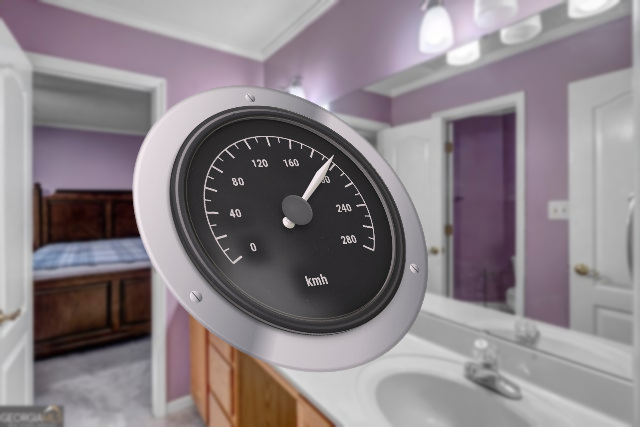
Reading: 195; km/h
